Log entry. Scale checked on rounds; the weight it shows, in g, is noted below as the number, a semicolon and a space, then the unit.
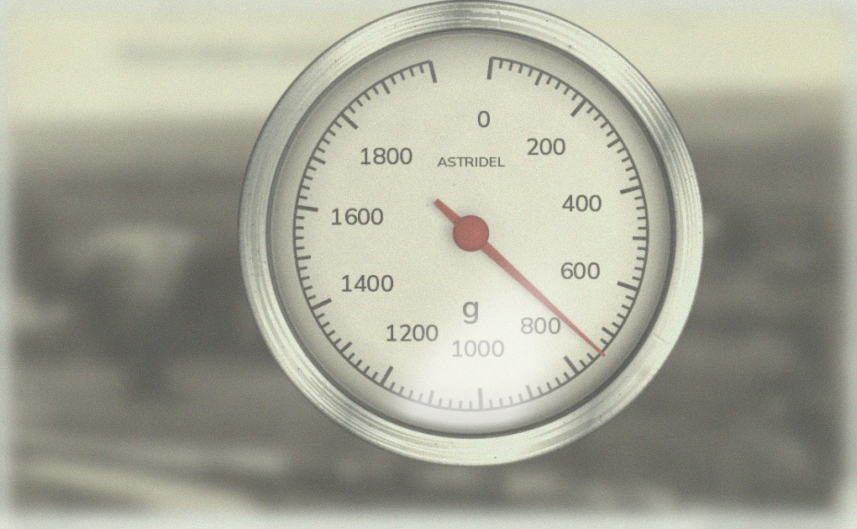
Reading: 740; g
